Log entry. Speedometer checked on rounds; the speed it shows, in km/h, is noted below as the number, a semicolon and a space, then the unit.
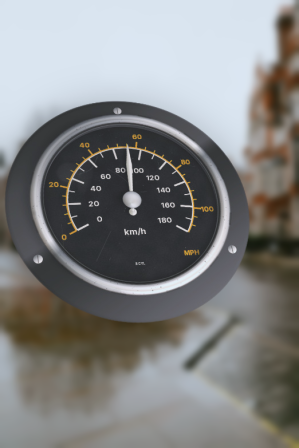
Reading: 90; km/h
